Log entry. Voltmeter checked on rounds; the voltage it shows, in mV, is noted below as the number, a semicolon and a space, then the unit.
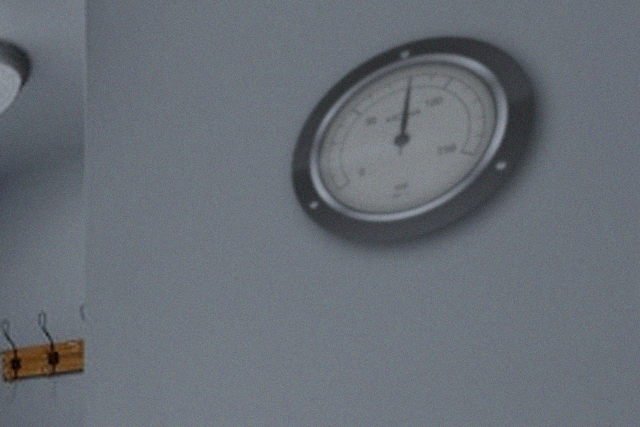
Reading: 80; mV
